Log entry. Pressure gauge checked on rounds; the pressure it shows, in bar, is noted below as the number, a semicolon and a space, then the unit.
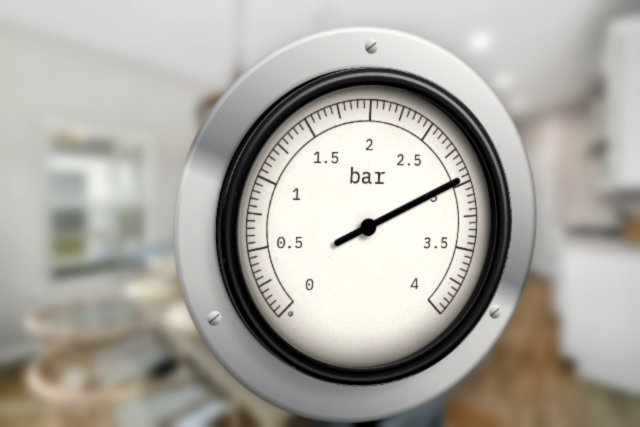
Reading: 2.95; bar
